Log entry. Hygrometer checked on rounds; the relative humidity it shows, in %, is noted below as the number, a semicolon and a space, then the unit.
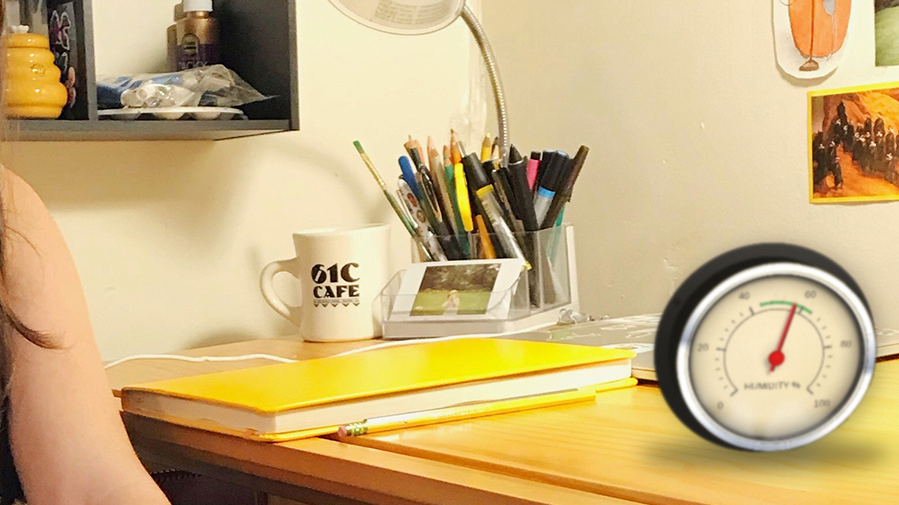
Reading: 56; %
